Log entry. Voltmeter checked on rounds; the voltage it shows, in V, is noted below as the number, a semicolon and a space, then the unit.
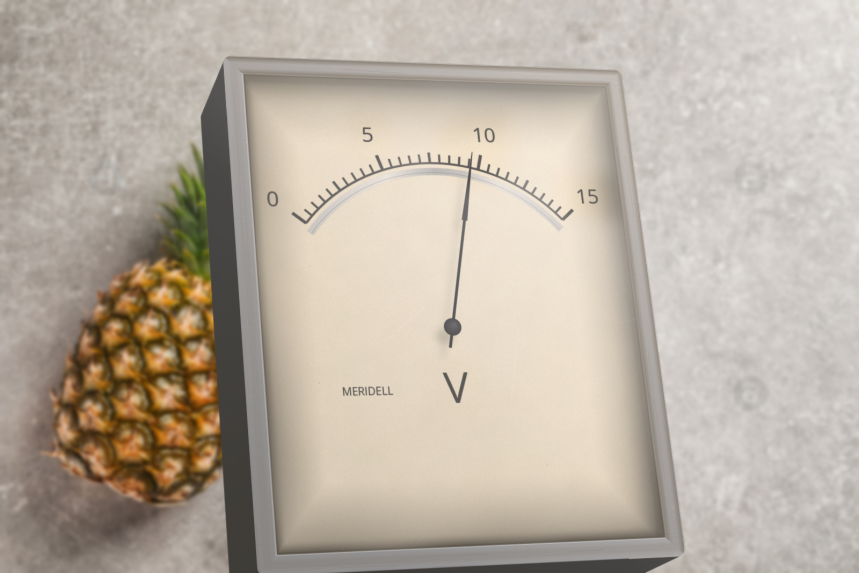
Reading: 9.5; V
